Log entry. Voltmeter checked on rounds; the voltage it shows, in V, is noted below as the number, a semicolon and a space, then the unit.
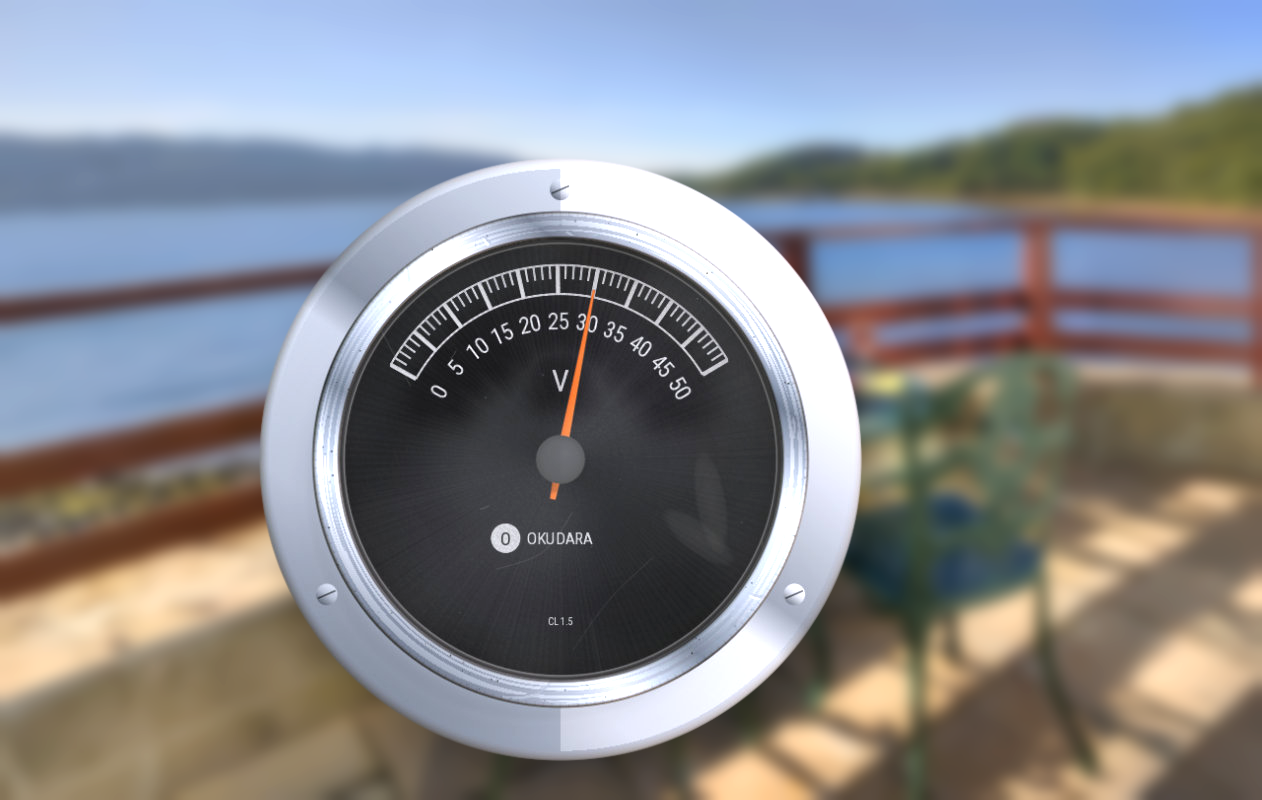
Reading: 30; V
